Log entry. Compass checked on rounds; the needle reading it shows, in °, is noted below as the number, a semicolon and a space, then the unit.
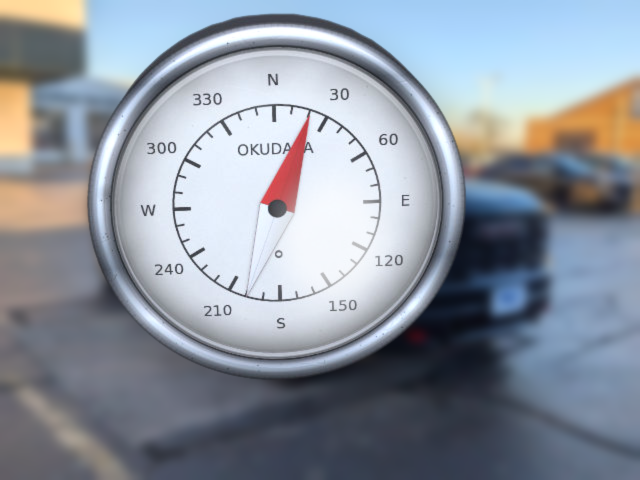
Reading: 20; °
